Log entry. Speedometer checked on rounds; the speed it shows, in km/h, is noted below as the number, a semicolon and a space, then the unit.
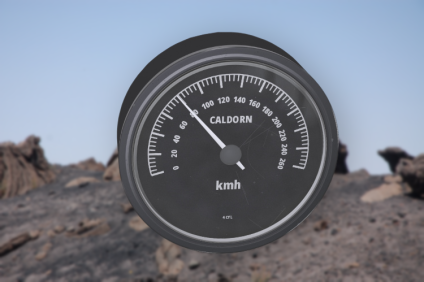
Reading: 80; km/h
